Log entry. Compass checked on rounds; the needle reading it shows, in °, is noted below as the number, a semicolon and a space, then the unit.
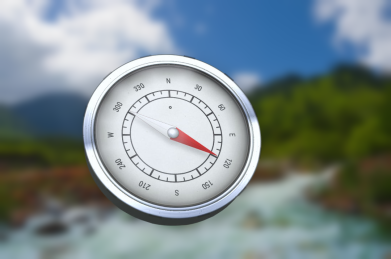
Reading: 120; °
